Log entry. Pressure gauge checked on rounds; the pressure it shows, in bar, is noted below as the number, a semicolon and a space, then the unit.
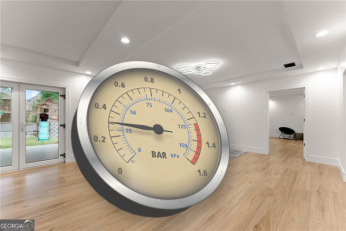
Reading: 0.3; bar
